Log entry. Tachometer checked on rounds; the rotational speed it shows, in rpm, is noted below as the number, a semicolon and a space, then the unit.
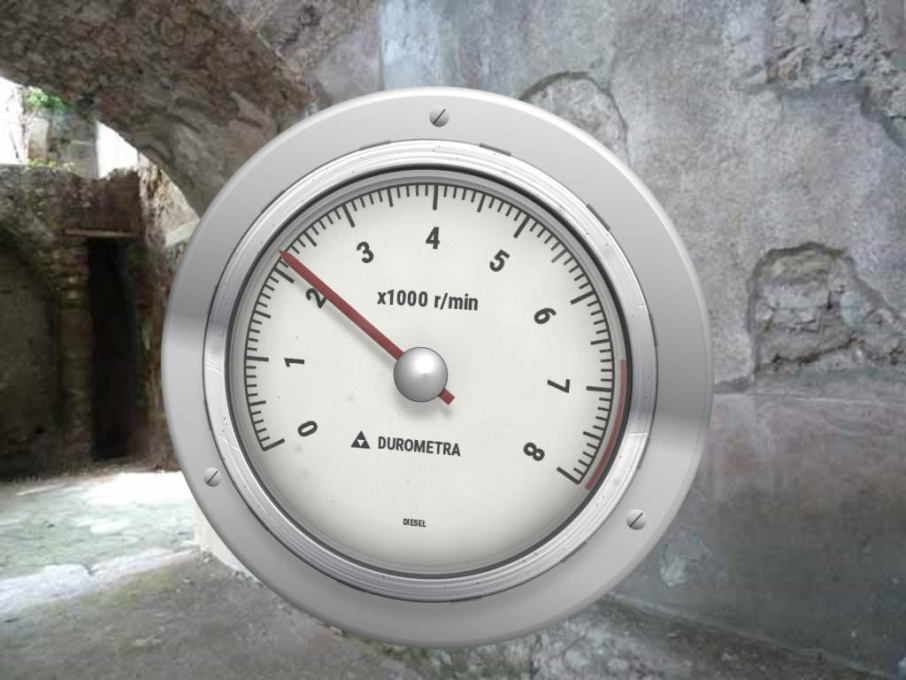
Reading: 2200; rpm
